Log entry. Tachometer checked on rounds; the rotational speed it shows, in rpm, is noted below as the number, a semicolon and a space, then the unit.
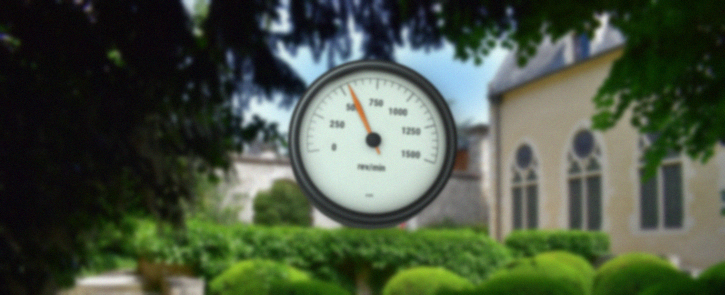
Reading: 550; rpm
